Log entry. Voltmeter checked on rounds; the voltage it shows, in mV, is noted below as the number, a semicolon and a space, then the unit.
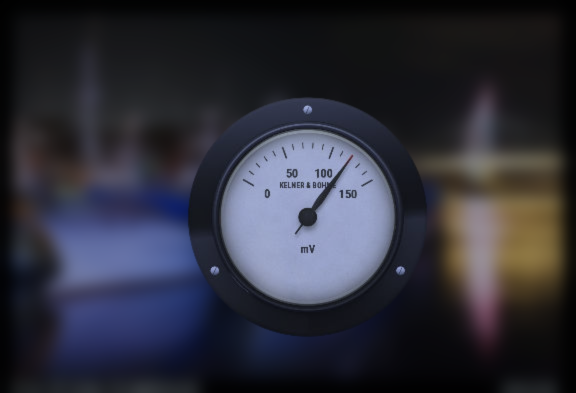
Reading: 120; mV
